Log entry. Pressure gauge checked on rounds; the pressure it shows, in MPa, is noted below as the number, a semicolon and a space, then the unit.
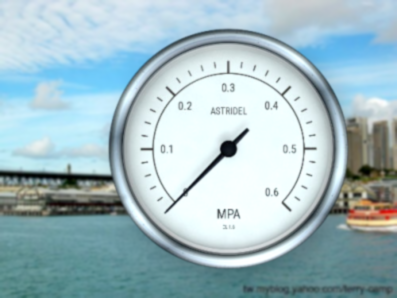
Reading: 0; MPa
